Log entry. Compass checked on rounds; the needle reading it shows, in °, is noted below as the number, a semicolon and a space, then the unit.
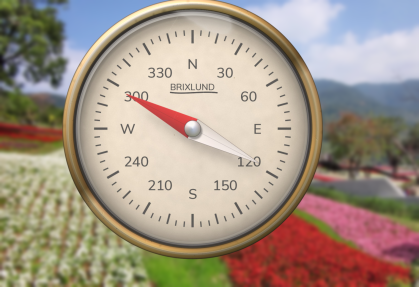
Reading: 297.5; °
